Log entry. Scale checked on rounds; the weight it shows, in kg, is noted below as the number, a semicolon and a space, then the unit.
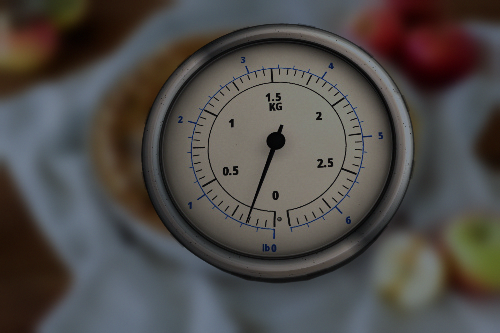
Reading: 0.15; kg
